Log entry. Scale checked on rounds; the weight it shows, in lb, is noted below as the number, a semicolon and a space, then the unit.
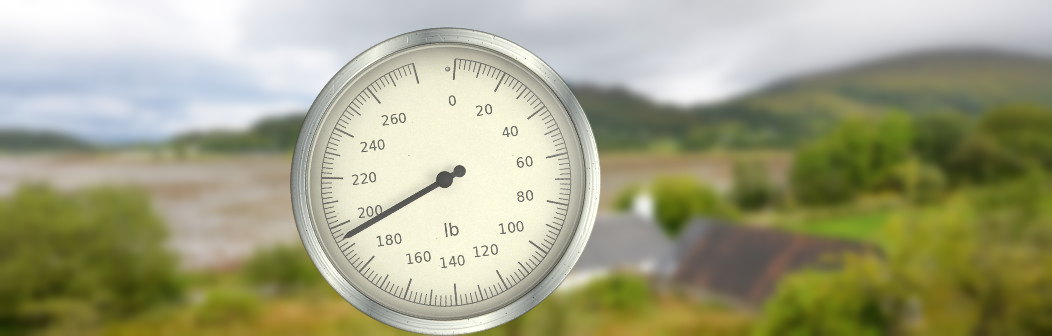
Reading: 194; lb
